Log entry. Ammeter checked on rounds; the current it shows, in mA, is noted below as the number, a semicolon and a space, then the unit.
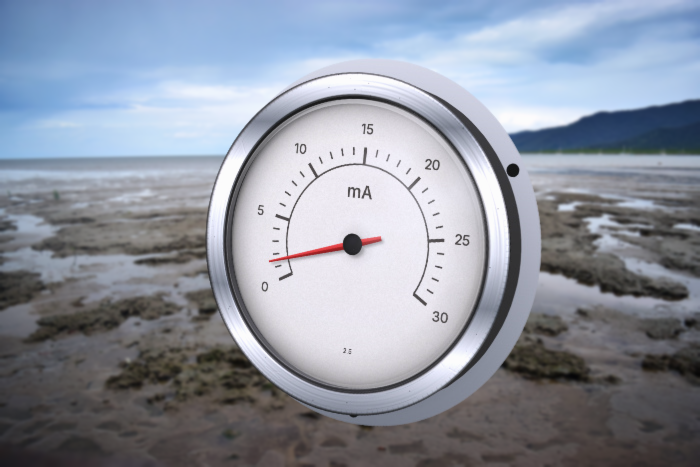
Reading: 1.5; mA
